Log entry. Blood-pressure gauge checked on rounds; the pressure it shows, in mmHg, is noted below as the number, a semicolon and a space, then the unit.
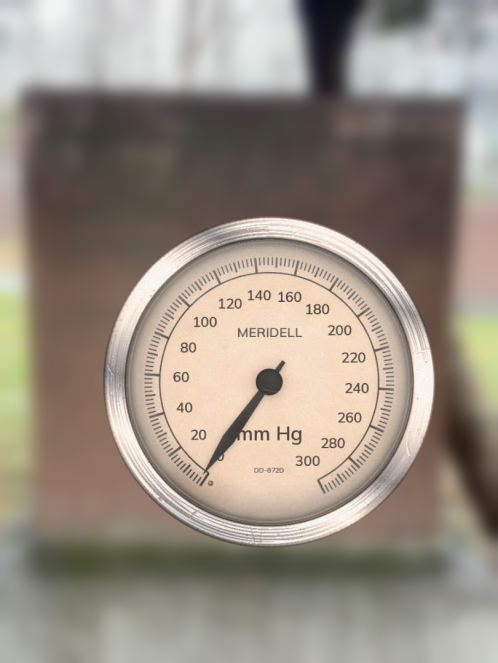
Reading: 2; mmHg
